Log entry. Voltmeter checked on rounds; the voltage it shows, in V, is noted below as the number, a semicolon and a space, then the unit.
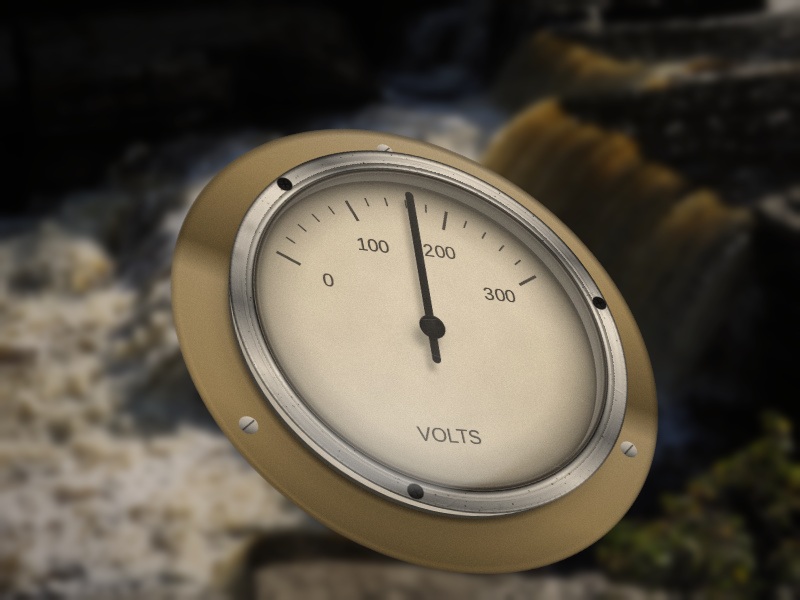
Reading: 160; V
